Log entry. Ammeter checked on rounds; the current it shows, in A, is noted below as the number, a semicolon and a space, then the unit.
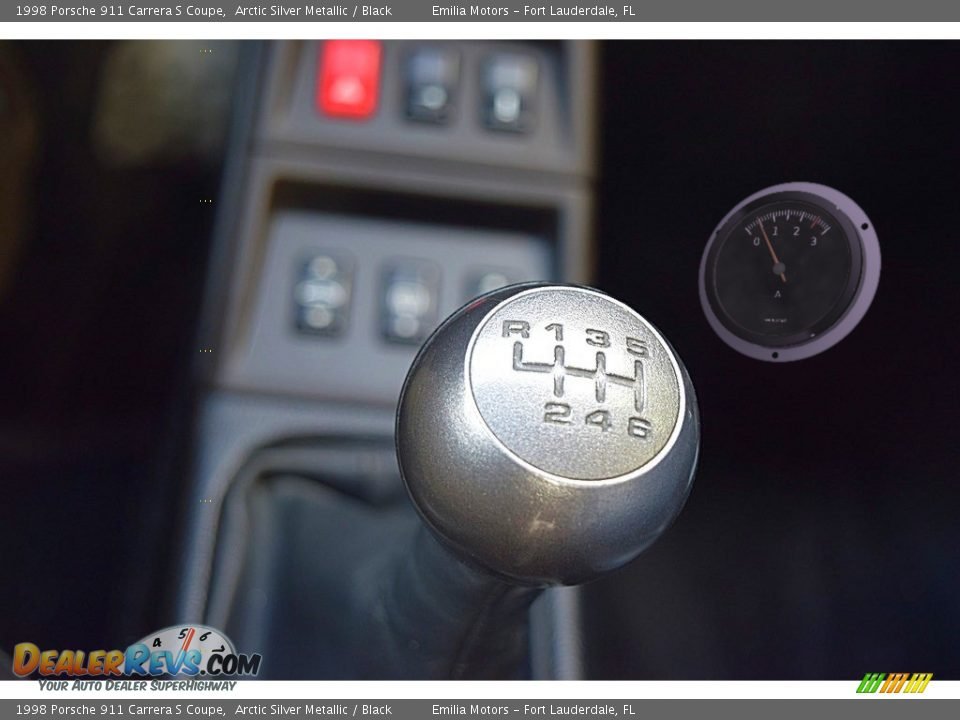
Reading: 0.5; A
